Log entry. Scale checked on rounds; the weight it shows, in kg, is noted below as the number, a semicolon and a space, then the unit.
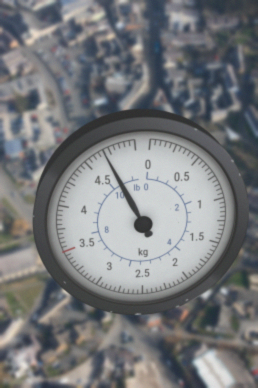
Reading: 4.7; kg
